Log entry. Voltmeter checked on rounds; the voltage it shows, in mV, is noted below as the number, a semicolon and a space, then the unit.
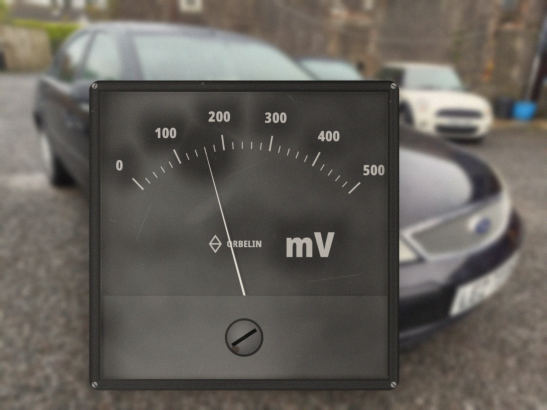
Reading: 160; mV
